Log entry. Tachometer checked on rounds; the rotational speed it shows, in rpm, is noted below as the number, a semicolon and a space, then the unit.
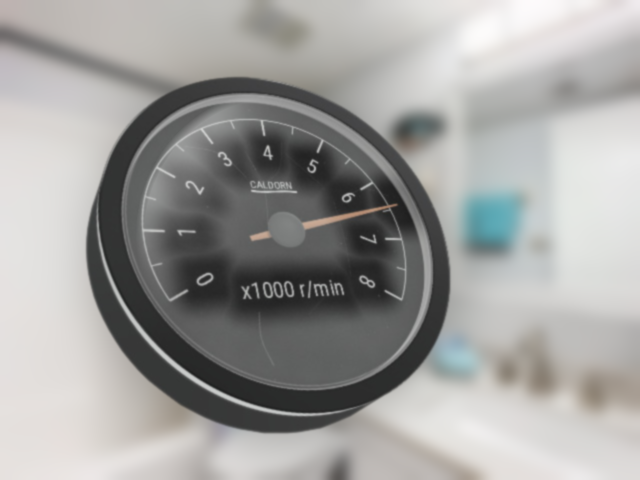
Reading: 6500; rpm
